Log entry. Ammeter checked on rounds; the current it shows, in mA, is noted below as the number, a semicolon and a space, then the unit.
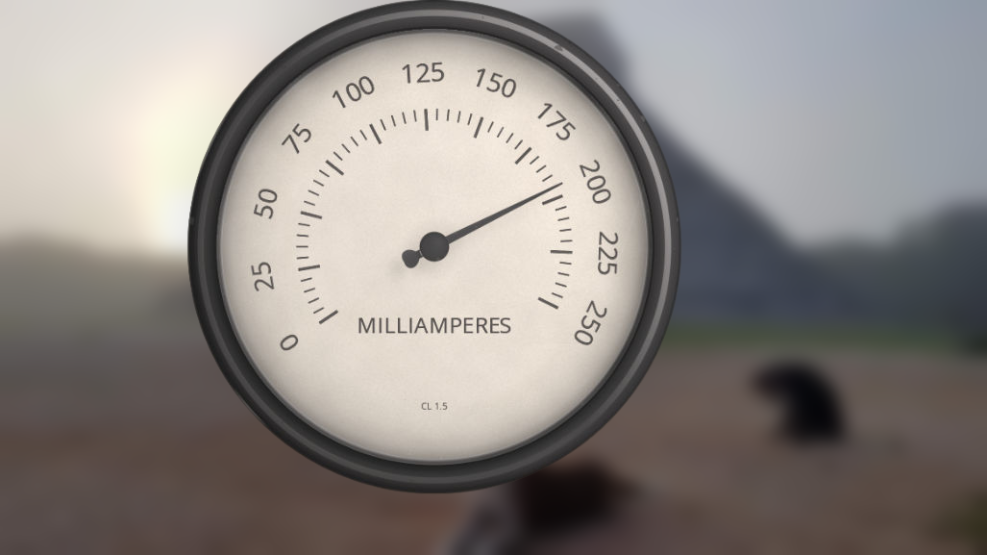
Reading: 195; mA
